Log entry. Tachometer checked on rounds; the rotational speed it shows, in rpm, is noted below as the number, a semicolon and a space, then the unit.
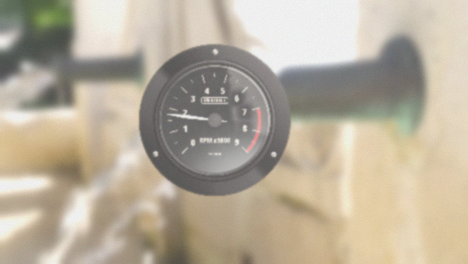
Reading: 1750; rpm
